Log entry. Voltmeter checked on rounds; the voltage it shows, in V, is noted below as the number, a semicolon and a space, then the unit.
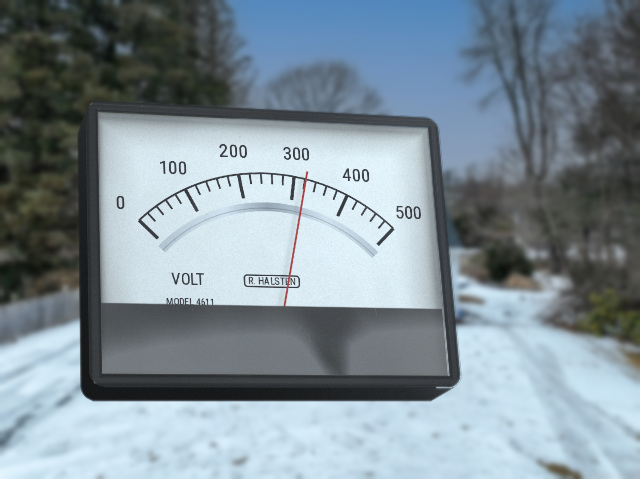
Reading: 320; V
